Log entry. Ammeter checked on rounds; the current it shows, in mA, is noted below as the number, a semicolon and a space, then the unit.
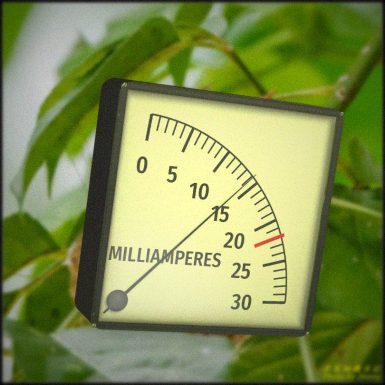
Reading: 14; mA
